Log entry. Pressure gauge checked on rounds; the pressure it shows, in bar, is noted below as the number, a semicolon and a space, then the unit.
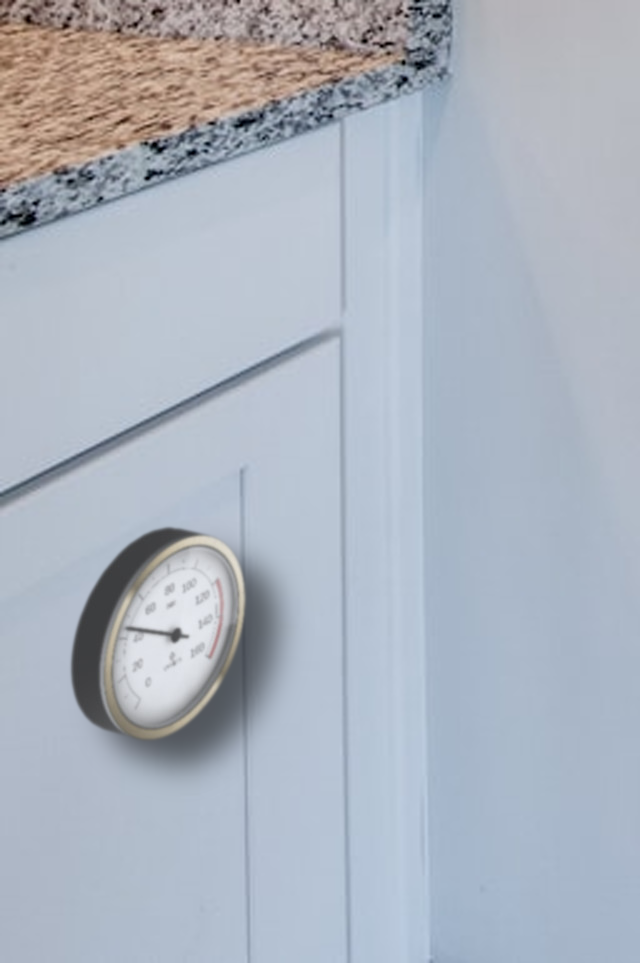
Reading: 45; bar
